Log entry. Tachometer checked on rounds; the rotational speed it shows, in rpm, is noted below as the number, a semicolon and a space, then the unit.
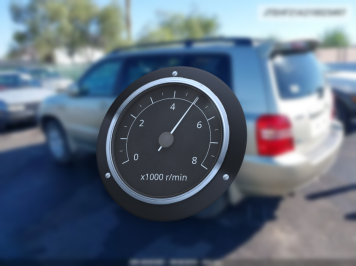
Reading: 5000; rpm
